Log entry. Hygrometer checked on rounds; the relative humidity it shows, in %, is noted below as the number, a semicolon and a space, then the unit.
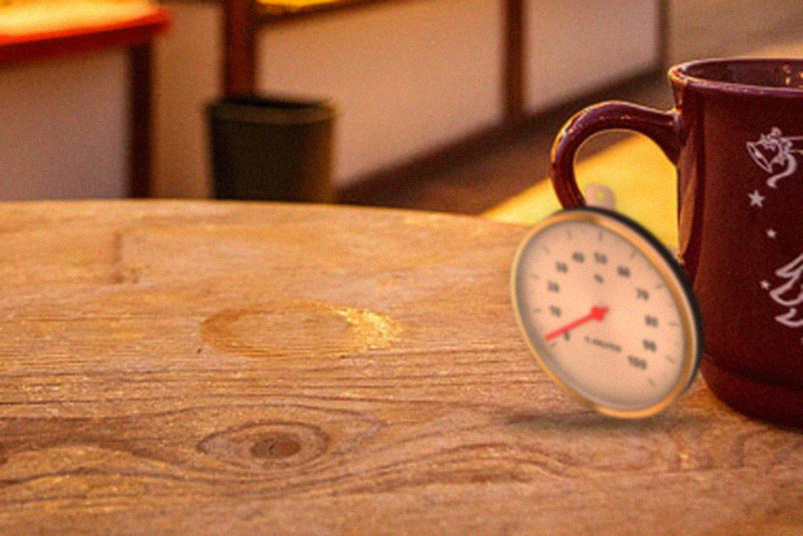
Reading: 2.5; %
